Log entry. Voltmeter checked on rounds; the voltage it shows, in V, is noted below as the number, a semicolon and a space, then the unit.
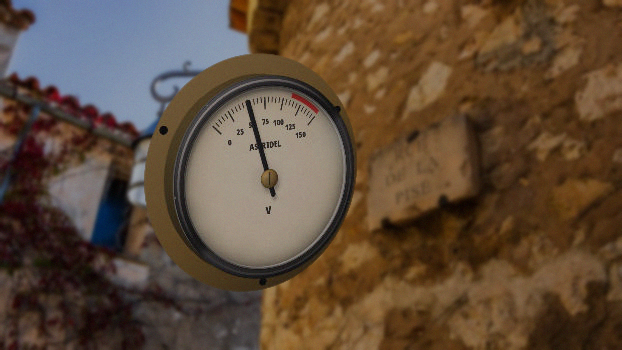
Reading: 50; V
